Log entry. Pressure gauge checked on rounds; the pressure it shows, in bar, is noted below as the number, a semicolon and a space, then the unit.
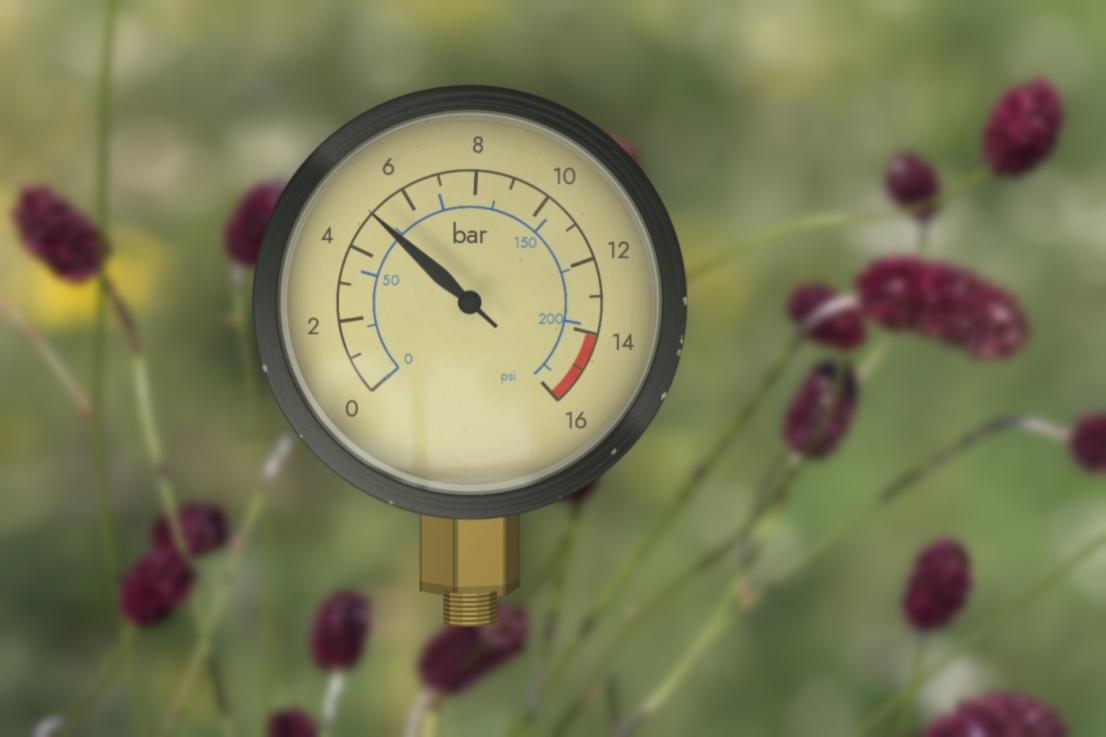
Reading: 5; bar
